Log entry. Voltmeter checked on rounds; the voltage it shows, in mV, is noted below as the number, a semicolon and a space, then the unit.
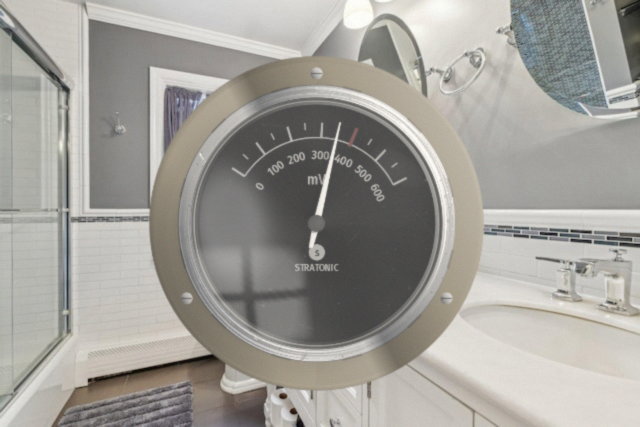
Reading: 350; mV
